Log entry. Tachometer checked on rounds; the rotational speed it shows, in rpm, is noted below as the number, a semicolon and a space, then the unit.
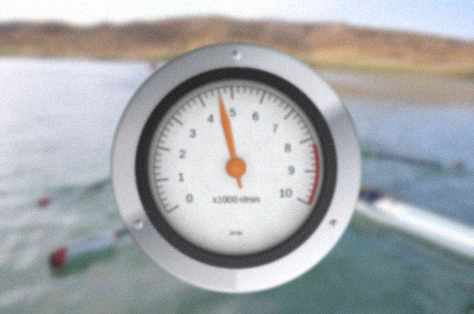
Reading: 4600; rpm
